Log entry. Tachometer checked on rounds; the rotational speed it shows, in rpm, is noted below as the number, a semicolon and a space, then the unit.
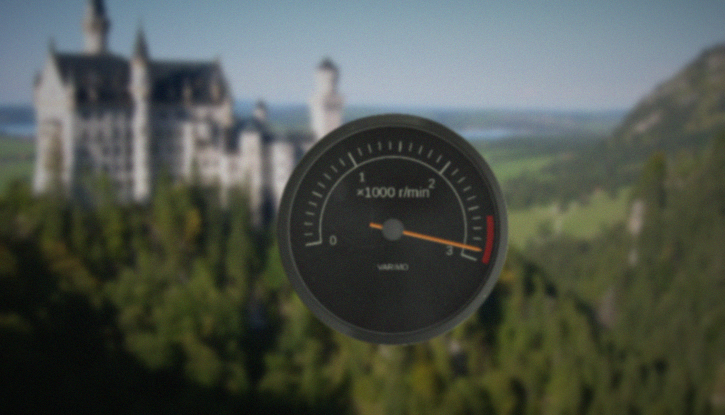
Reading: 2900; rpm
